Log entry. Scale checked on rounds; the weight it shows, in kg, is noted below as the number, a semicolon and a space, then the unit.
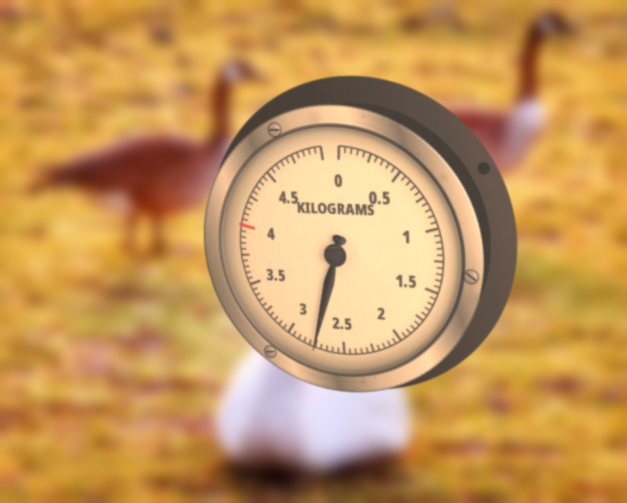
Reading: 2.75; kg
